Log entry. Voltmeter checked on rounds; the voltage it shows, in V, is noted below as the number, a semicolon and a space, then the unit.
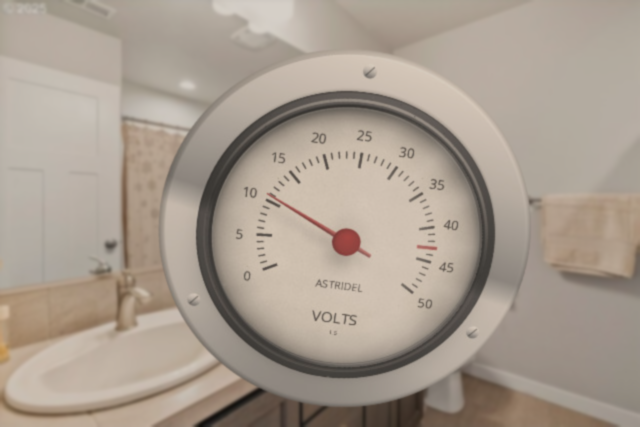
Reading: 11; V
